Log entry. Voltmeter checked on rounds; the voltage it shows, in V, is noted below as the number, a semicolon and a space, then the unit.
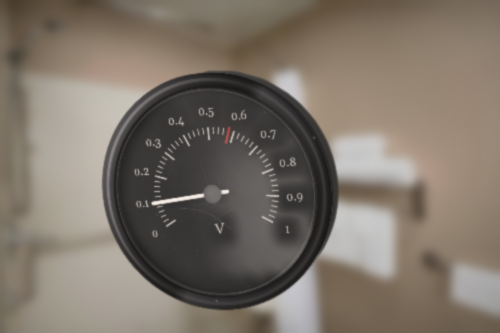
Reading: 0.1; V
